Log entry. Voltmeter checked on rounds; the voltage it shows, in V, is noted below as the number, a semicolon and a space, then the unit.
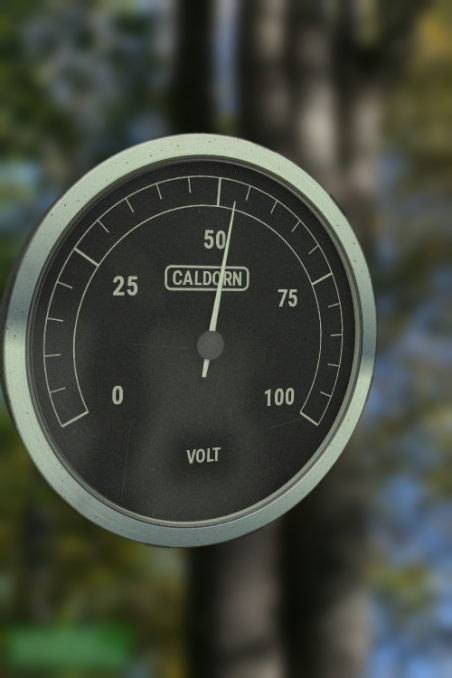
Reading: 52.5; V
